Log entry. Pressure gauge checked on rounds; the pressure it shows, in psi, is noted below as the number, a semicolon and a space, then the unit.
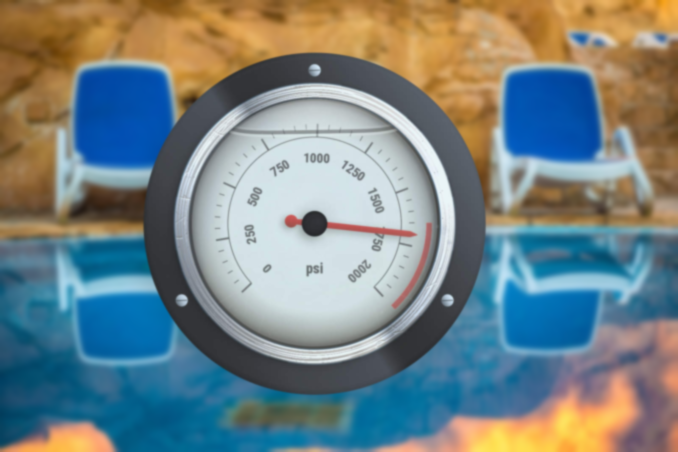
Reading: 1700; psi
